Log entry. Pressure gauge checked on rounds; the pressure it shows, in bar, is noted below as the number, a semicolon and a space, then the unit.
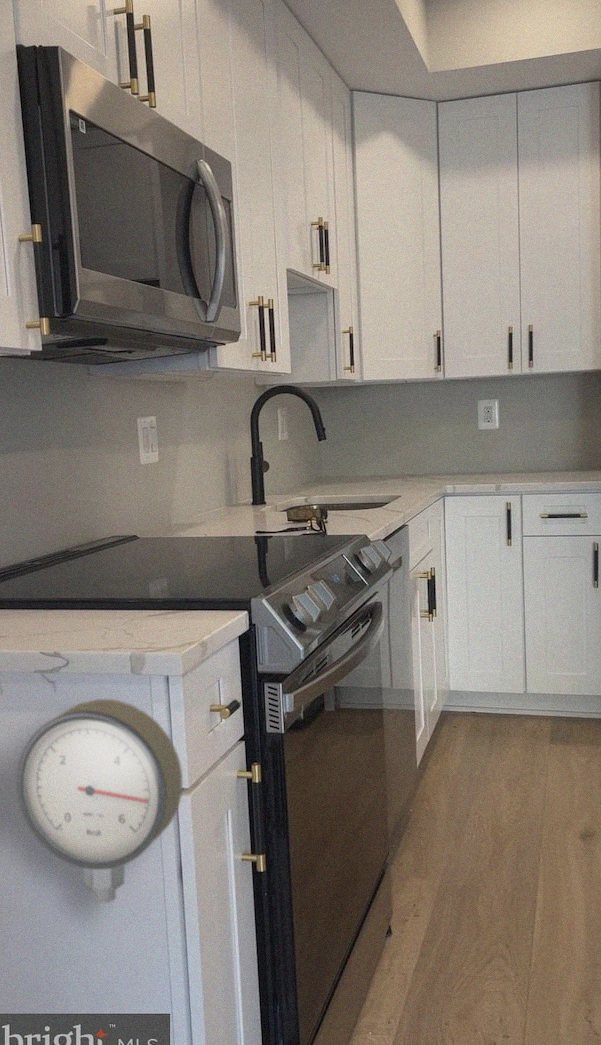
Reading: 5.2; bar
